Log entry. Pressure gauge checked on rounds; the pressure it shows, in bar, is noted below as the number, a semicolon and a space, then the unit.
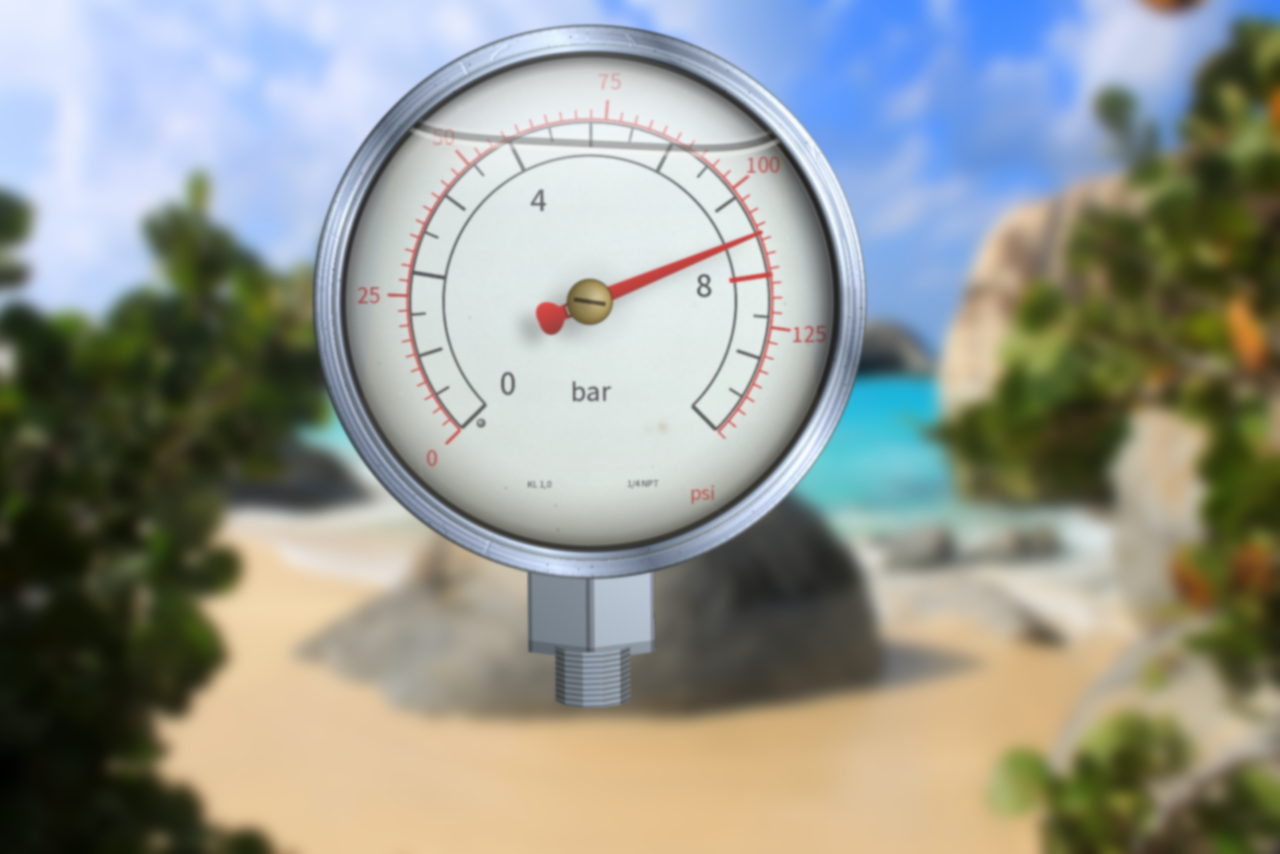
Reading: 7.5; bar
